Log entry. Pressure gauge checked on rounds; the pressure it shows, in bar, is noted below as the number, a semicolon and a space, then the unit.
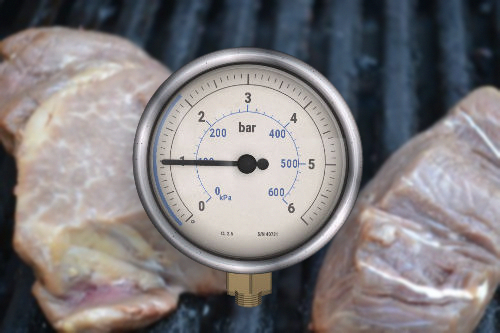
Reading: 1; bar
